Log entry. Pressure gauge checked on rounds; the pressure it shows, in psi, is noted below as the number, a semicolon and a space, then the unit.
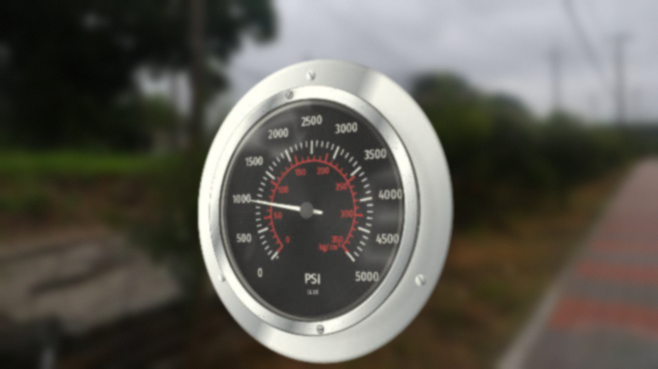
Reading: 1000; psi
